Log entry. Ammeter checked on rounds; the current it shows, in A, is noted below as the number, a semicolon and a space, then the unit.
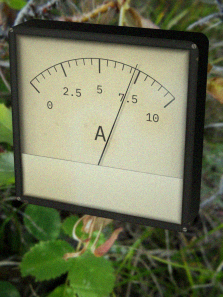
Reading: 7.25; A
